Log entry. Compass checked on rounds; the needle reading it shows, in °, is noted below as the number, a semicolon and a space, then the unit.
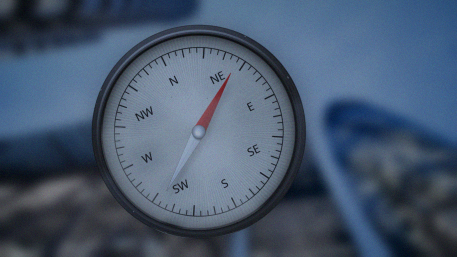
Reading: 55; °
